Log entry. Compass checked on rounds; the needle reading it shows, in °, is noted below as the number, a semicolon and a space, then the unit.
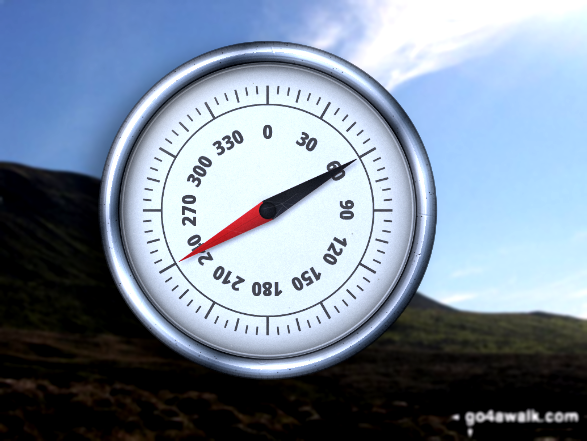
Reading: 240; °
